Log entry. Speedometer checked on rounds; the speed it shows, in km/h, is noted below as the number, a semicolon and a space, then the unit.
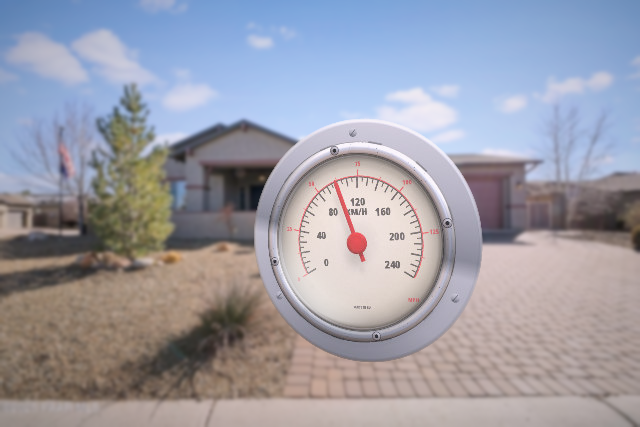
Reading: 100; km/h
